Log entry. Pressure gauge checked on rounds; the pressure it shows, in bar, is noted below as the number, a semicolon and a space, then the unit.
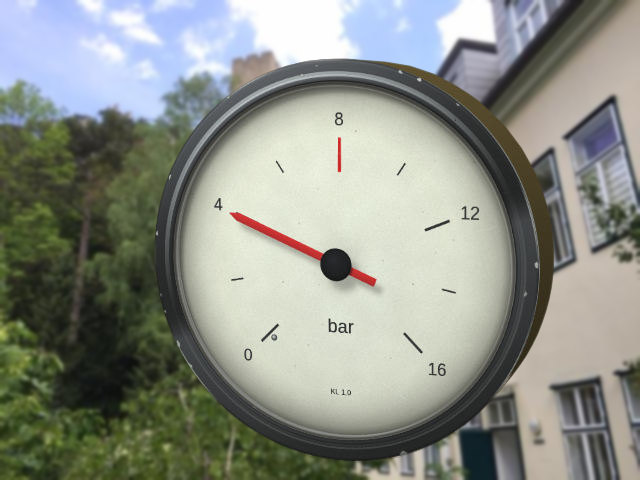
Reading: 4; bar
